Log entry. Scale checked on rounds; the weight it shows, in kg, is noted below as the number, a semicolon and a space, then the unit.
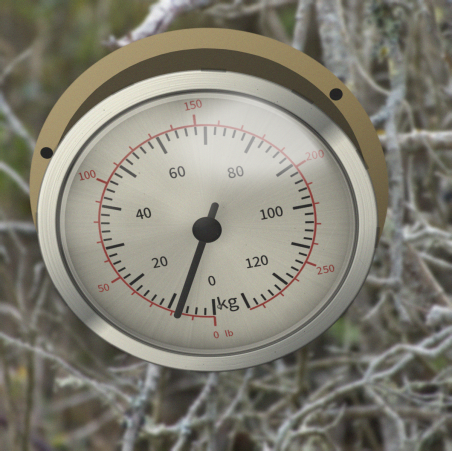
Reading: 8; kg
